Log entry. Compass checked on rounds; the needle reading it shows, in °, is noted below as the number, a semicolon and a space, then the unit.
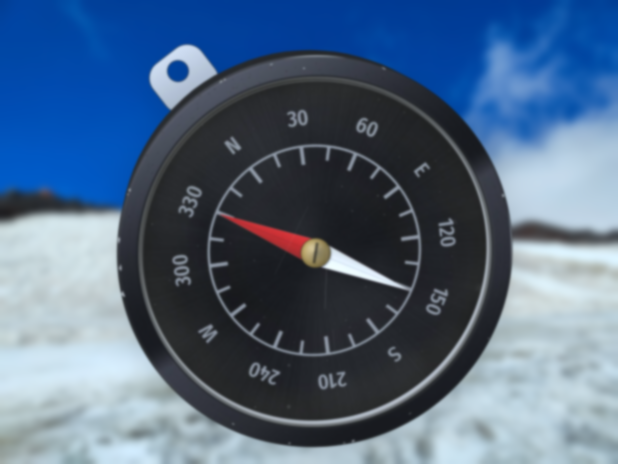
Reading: 330; °
